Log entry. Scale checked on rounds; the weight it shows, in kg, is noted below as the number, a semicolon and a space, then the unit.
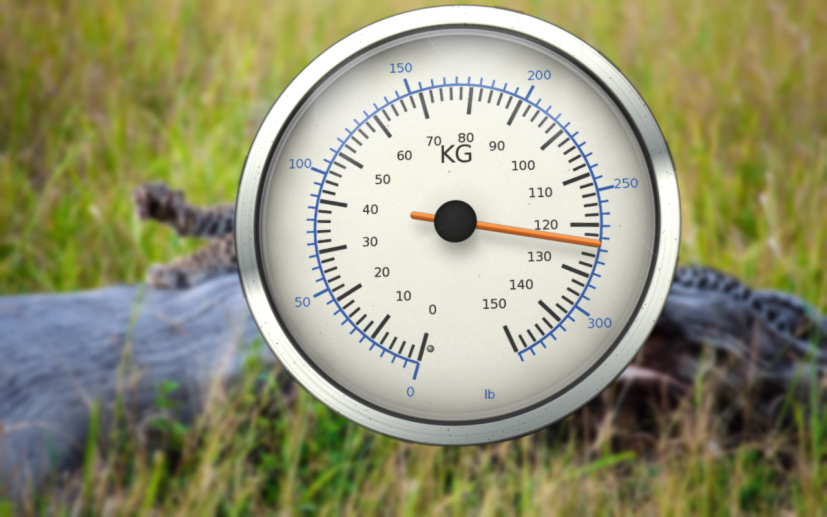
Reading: 124; kg
